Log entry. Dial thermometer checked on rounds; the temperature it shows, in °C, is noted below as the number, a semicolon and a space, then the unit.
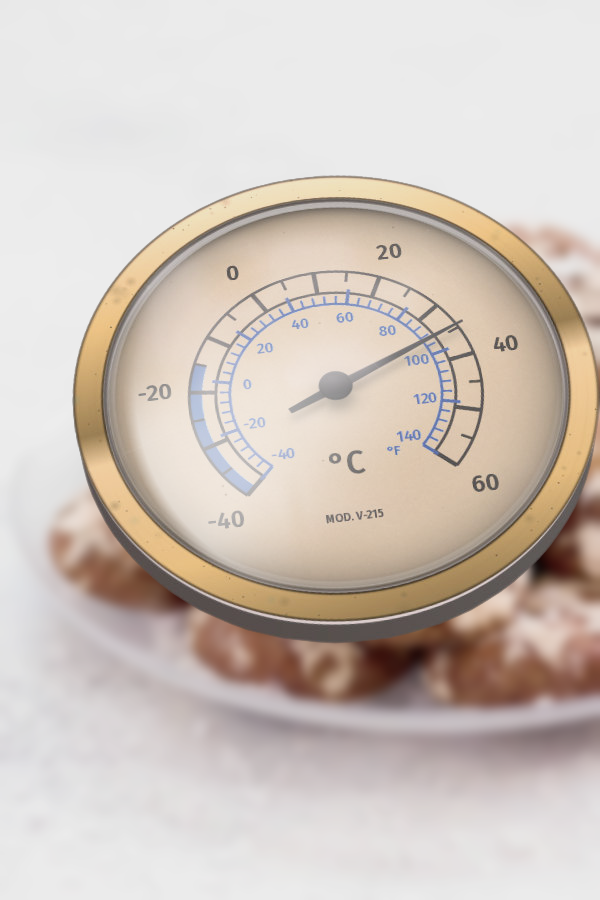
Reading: 35; °C
